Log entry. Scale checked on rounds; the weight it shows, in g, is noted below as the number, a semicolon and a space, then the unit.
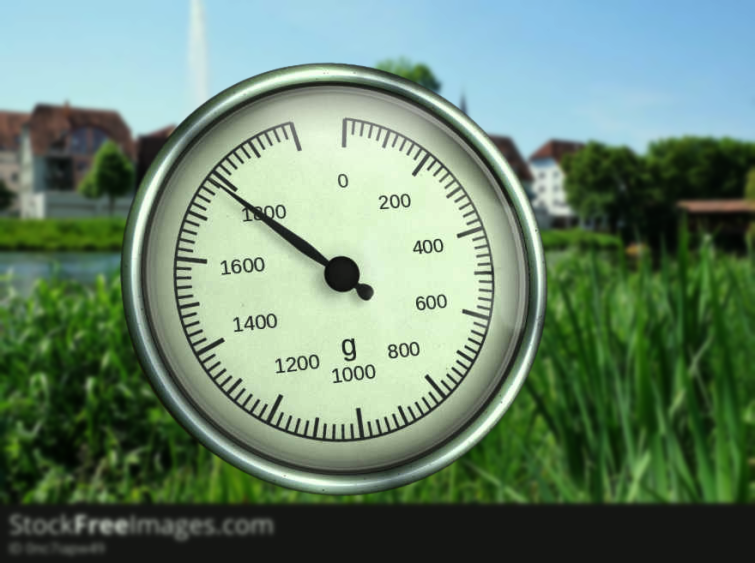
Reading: 1780; g
